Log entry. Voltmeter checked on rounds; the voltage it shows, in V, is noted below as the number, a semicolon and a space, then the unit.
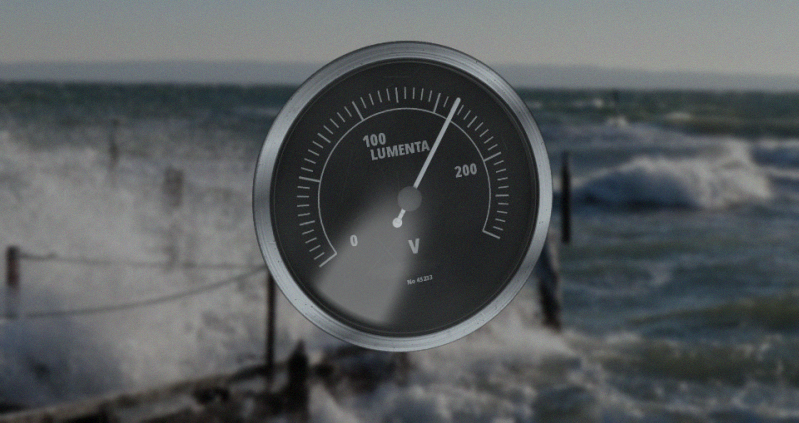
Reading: 160; V
